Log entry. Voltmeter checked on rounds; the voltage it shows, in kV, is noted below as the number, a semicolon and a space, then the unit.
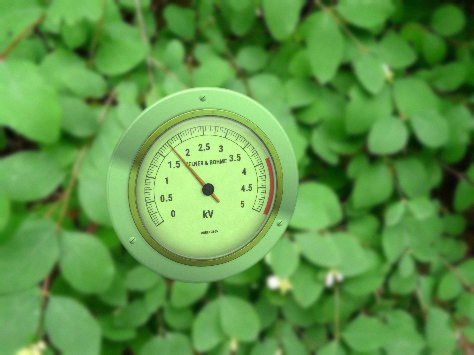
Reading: 1.75; kV
